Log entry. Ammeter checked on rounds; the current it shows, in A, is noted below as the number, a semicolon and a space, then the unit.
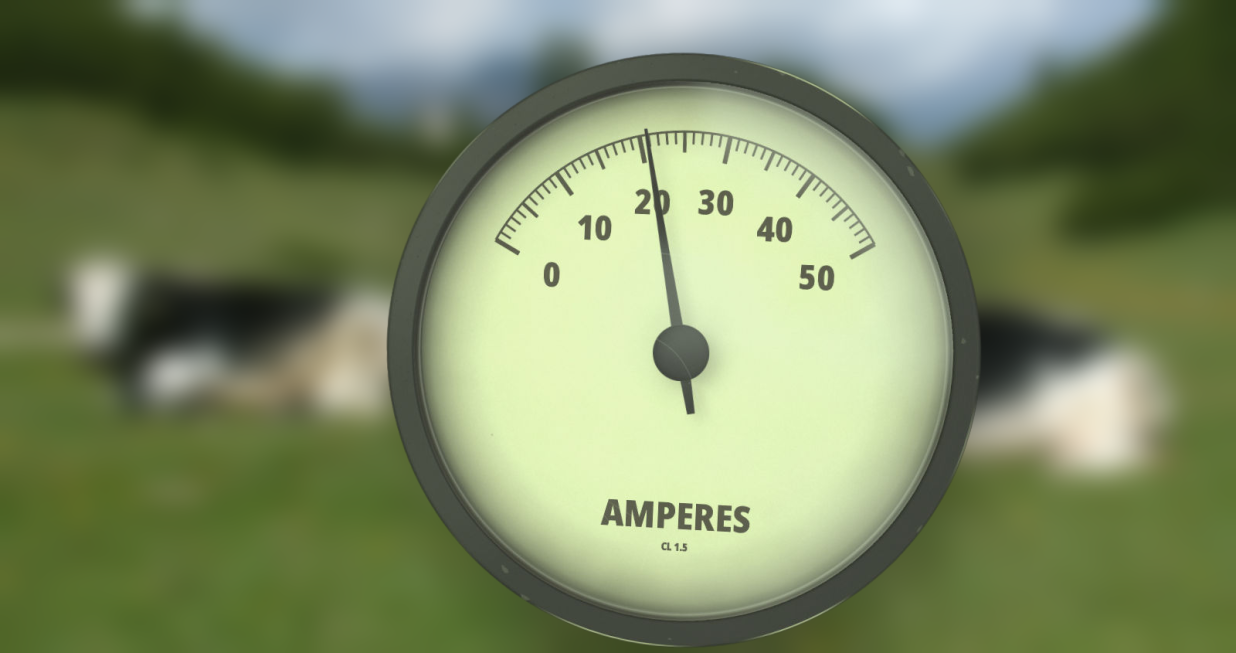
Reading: 21; A
